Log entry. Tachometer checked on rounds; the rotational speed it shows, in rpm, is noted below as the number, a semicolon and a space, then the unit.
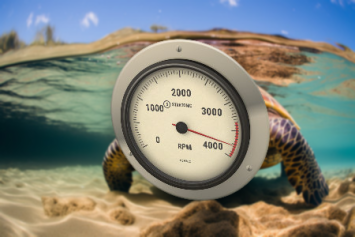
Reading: 3750; rpm
